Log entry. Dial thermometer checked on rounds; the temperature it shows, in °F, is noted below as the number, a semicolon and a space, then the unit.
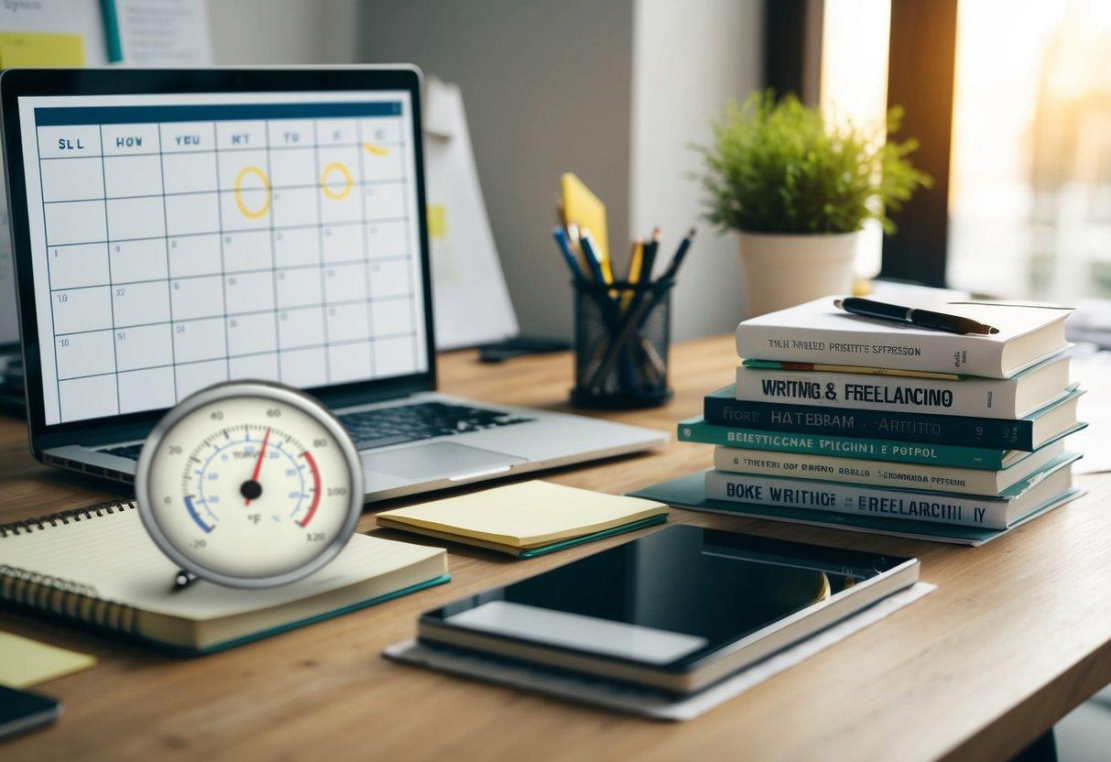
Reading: 60; °F
